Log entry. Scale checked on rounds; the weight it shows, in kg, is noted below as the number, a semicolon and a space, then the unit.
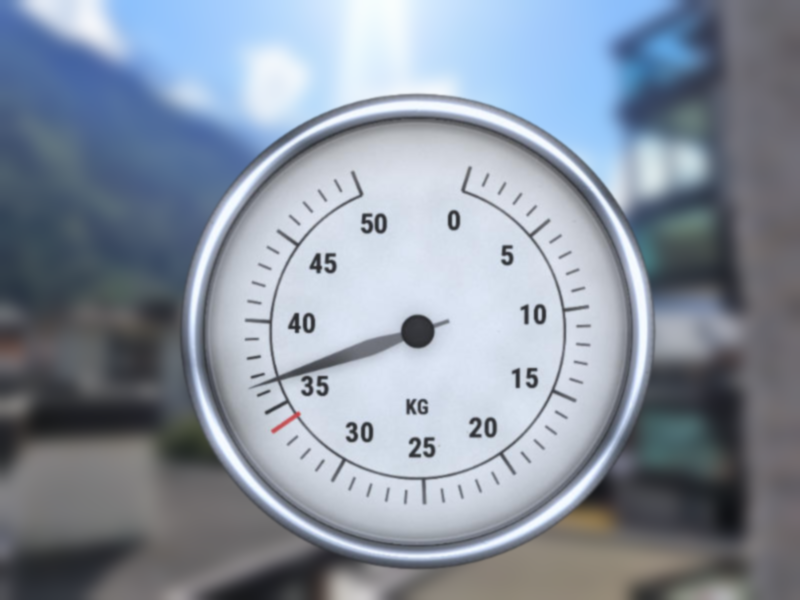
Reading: 36.5; kg
